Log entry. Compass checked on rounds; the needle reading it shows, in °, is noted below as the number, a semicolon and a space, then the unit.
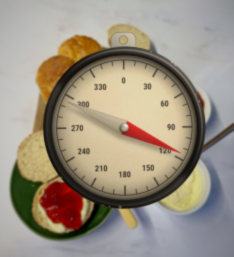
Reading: 115; °
